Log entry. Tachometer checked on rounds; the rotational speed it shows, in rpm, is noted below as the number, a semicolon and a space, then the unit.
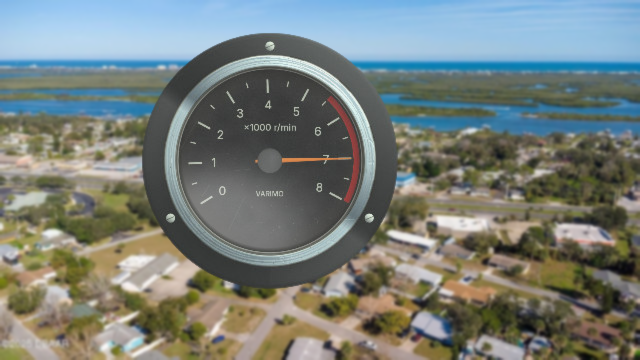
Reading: 7000; rpm
